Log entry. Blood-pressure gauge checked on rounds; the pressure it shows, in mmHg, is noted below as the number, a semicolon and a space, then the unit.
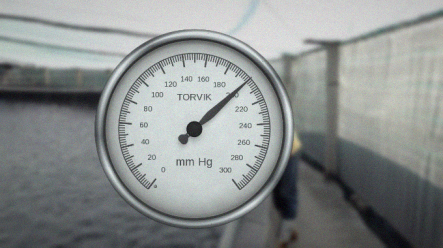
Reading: 200; mmHg
